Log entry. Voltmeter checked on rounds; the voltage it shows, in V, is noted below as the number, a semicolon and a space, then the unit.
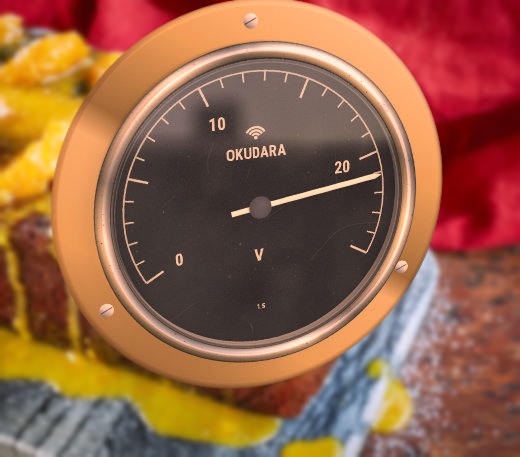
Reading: 21; V
